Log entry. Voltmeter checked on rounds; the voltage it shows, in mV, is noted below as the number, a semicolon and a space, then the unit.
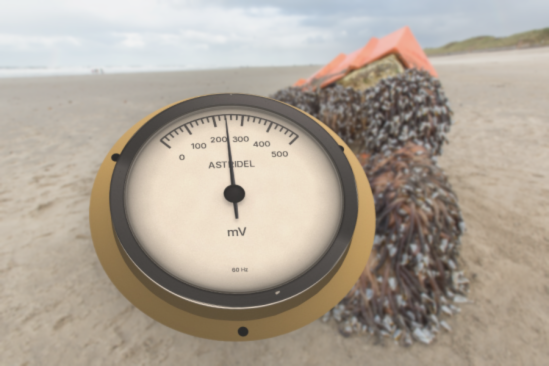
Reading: 240; mV
